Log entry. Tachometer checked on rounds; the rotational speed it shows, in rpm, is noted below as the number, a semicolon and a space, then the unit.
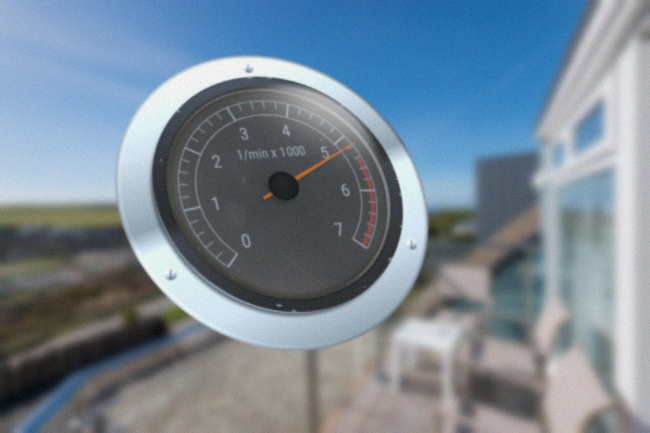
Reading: 5200; rpm
